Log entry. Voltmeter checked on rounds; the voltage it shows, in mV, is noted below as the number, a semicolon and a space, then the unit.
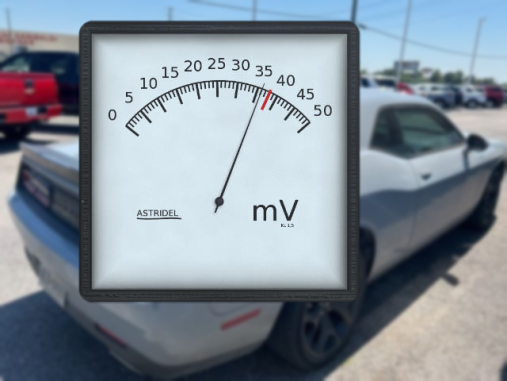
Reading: 36; mV
